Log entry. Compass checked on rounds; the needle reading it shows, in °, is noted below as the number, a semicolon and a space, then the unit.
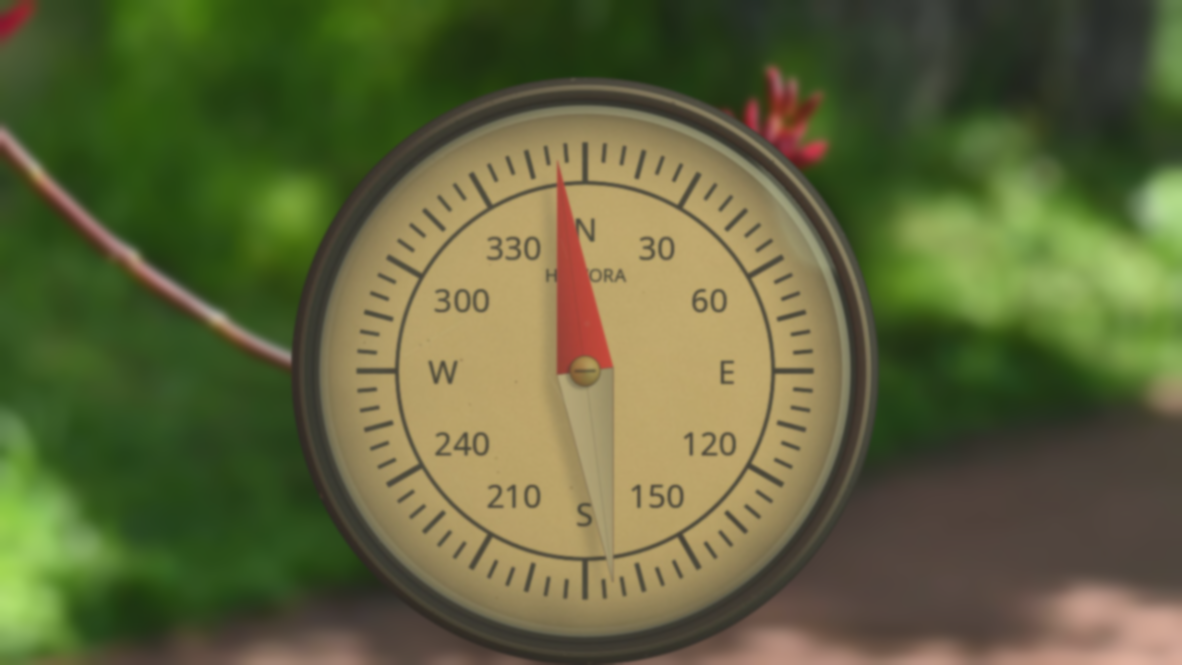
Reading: 352.5; °
